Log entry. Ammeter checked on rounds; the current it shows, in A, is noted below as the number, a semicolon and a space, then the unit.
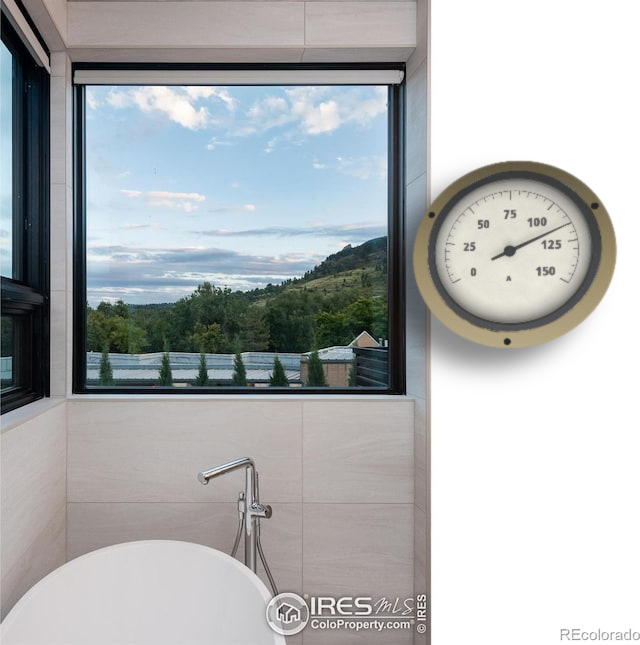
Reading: 115; A
